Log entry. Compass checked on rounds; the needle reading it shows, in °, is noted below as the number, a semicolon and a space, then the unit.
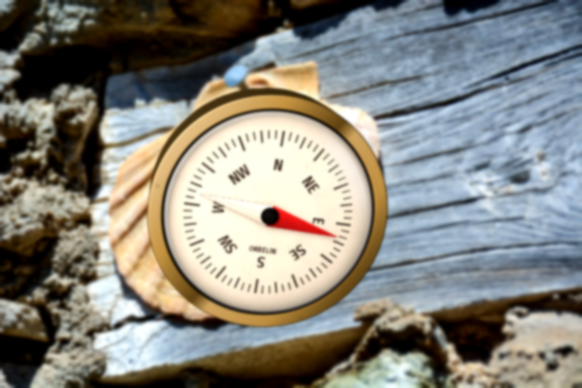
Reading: 100; °
